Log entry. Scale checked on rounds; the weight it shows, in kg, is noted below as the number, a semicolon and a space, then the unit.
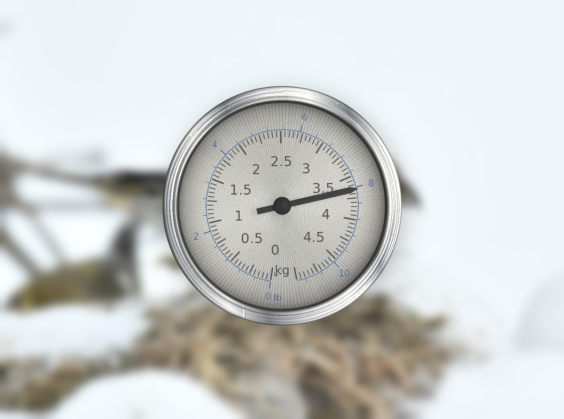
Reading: 3.65; kg
